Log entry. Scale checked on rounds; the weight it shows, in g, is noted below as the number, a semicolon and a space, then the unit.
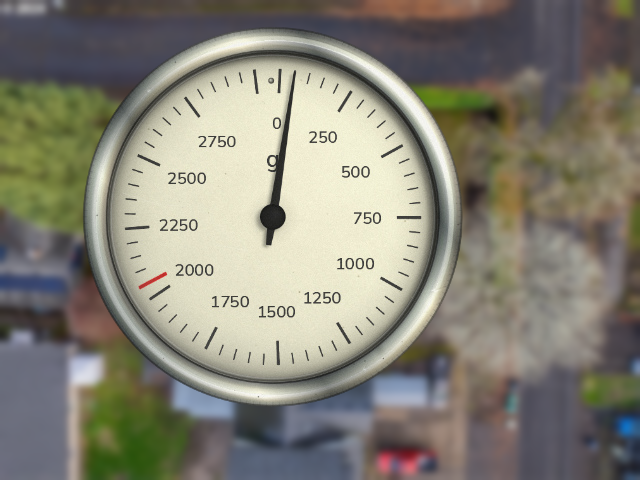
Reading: 50; g
